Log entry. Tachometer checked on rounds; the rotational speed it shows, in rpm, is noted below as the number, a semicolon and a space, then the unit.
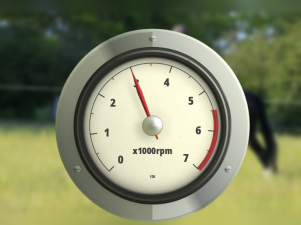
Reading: 3000; rpm
